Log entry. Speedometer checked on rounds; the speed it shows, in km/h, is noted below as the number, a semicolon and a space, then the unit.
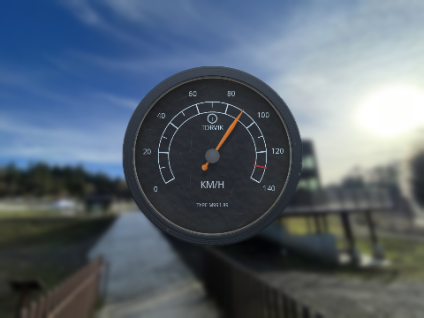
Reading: 90; km/h
